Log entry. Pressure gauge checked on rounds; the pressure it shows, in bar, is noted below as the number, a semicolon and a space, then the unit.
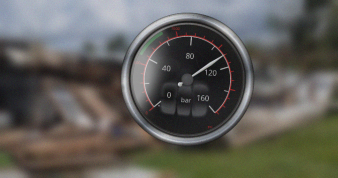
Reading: 110; bar
